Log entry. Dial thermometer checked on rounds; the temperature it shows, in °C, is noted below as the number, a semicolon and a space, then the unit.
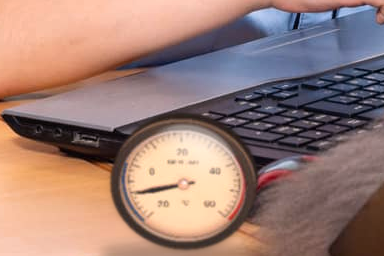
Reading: -10; °C
